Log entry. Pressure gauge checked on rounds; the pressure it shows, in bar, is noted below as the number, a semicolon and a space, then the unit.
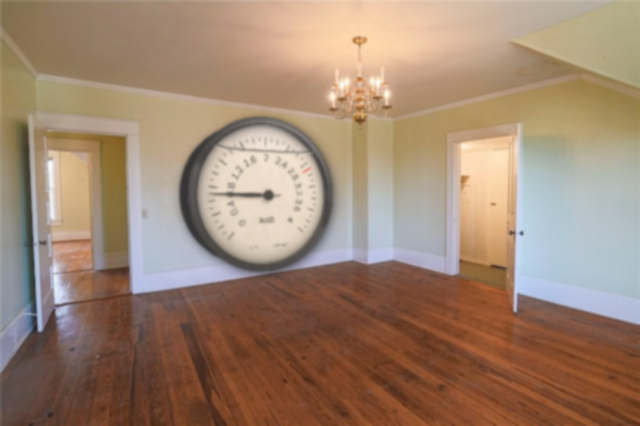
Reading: 0.7; bar
